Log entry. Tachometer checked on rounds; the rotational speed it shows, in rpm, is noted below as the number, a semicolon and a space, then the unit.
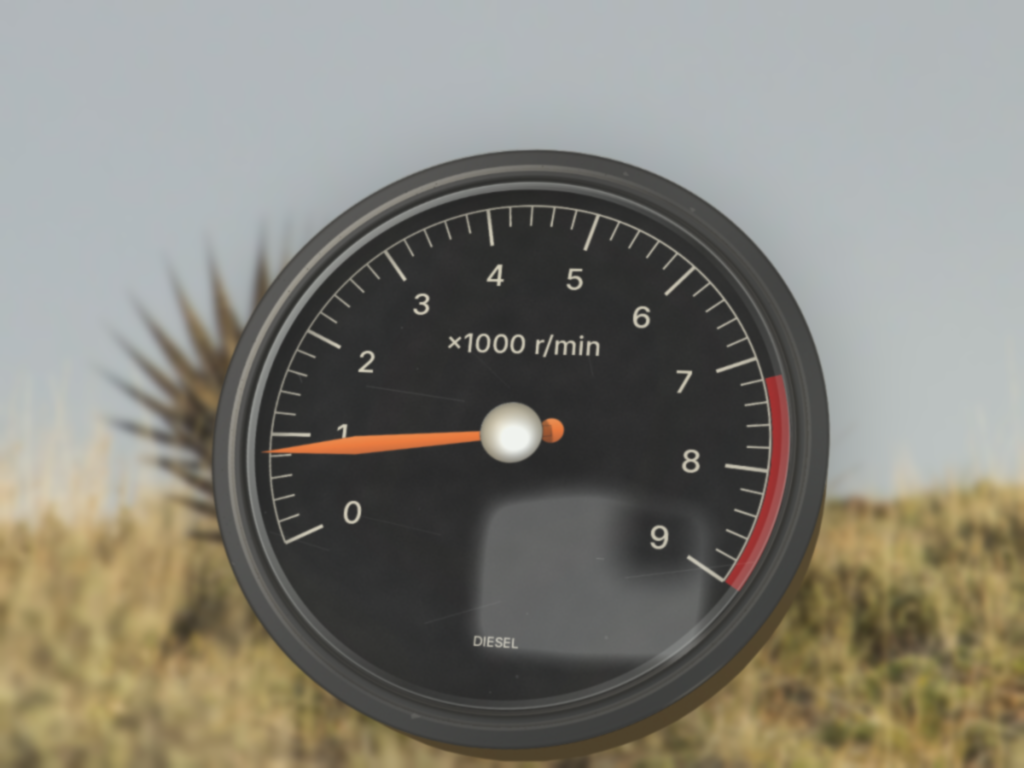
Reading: 800; rpm
